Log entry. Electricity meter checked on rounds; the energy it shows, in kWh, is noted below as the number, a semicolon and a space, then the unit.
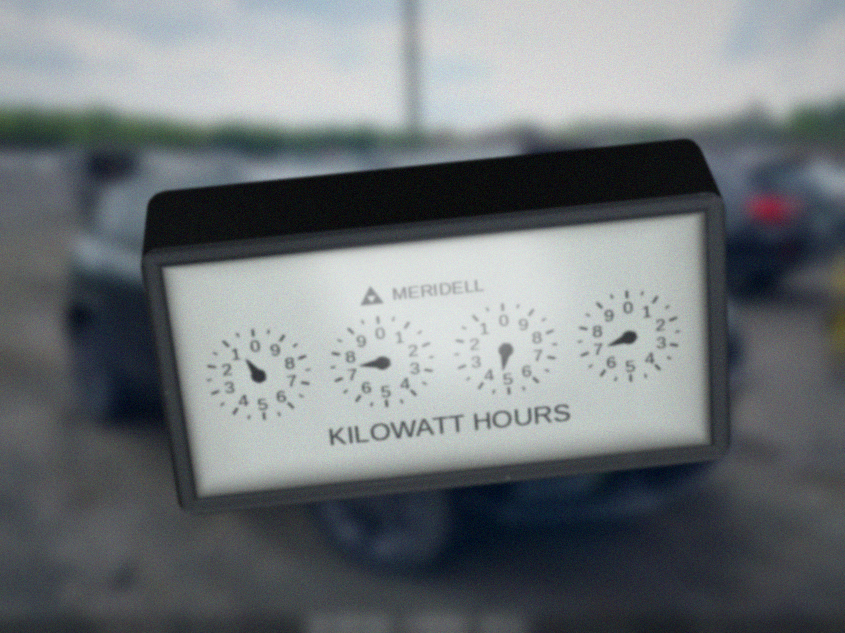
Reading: 747; kWh
